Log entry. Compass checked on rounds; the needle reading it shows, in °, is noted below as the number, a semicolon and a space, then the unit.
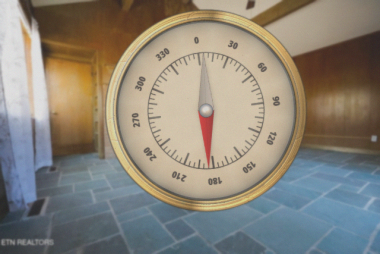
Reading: 185; °
